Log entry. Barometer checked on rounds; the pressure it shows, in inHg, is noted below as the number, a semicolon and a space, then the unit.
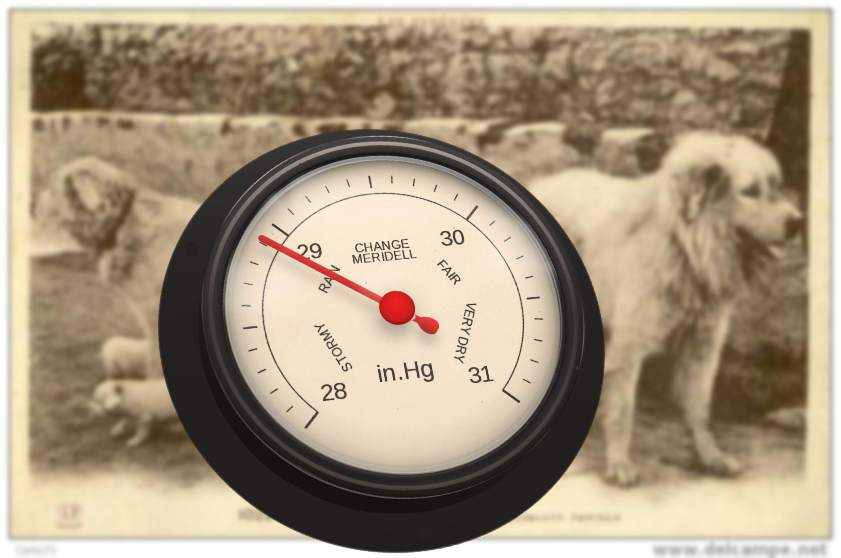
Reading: 28.9; inHg
